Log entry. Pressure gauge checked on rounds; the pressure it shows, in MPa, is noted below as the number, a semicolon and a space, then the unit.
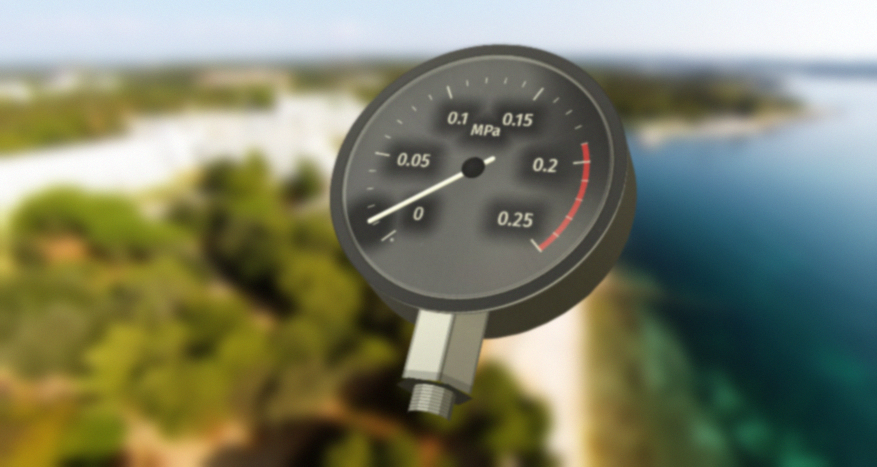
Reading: 0.01; MPa
